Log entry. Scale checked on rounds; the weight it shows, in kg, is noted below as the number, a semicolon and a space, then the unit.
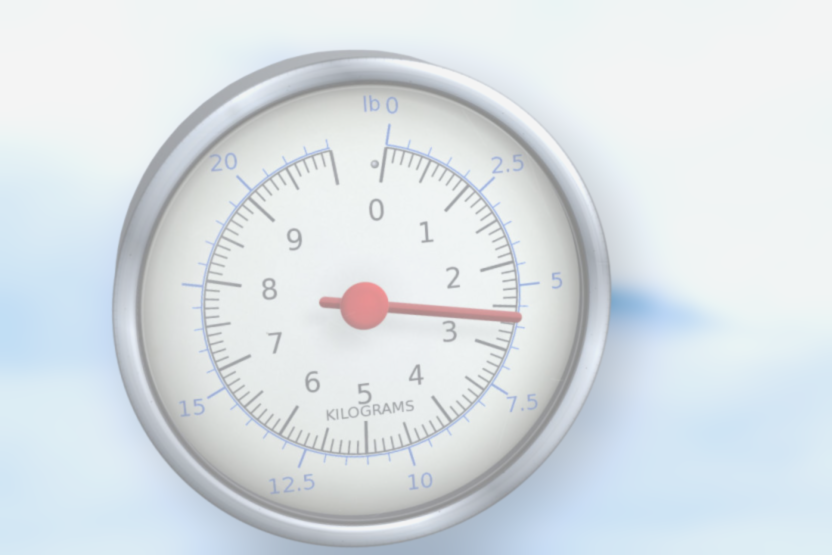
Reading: 2.6; kg
